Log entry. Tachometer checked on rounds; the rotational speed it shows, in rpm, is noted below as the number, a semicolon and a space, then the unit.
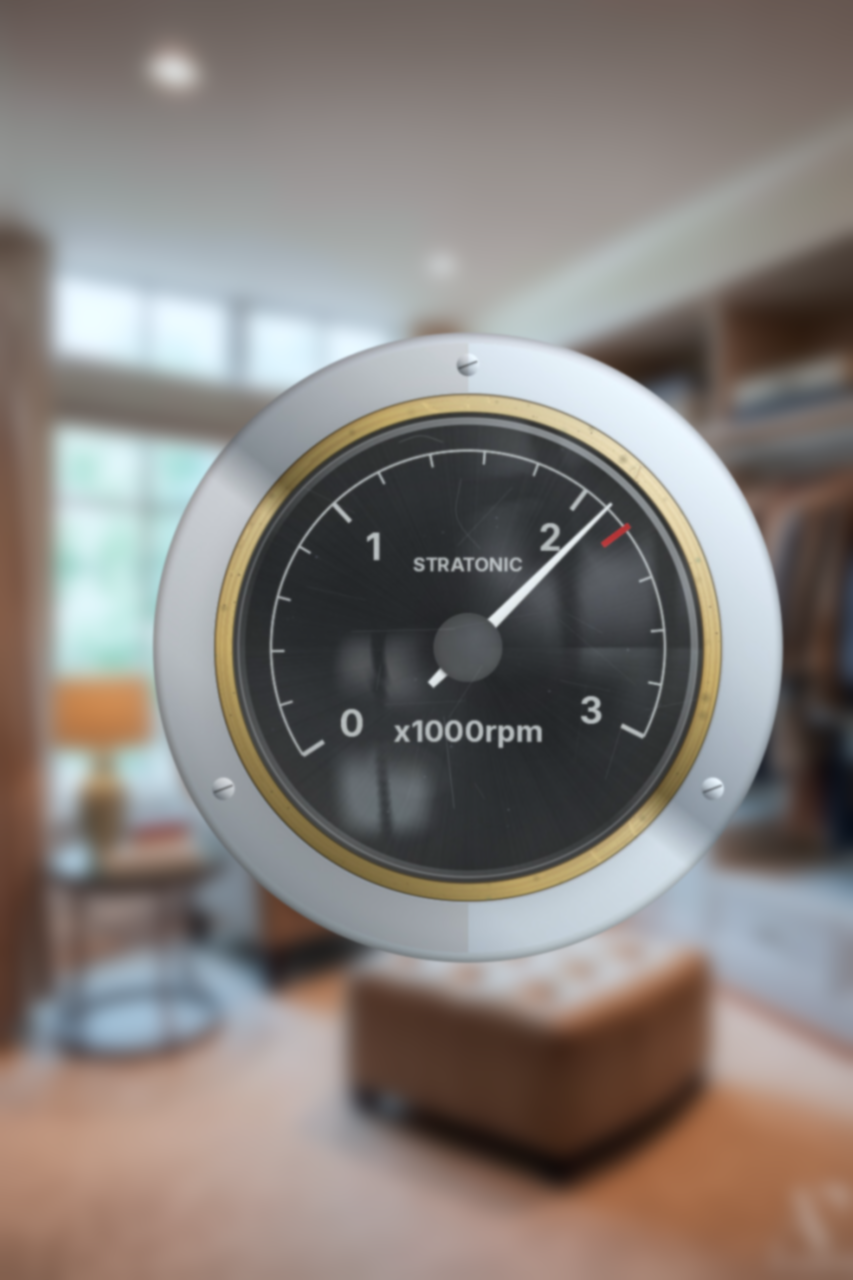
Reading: 2100; rpm
